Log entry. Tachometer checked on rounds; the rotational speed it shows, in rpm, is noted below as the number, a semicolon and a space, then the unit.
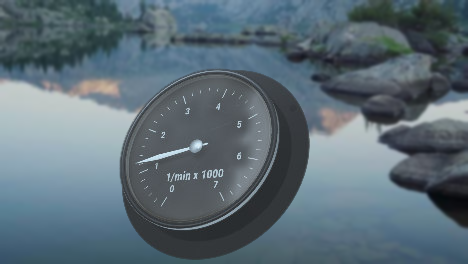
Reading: 1200; rpm
